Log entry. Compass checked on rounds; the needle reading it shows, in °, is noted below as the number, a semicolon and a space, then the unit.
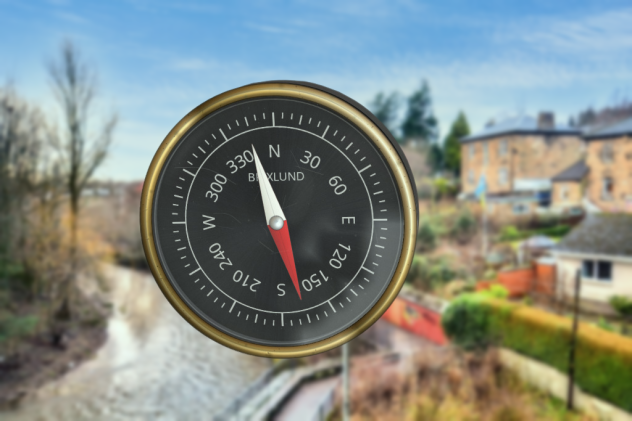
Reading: 165; °
